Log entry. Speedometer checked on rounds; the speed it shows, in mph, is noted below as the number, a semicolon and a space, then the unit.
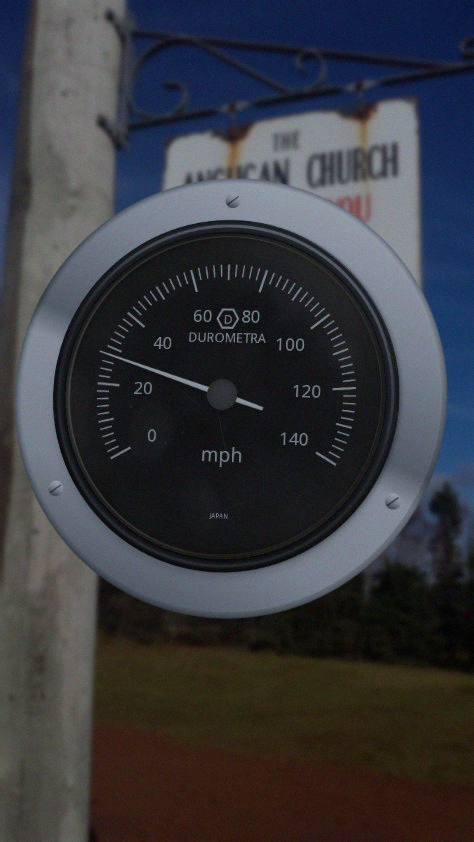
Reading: 28; mph
